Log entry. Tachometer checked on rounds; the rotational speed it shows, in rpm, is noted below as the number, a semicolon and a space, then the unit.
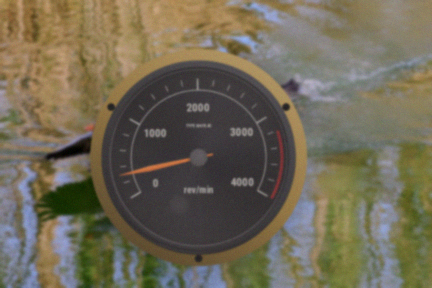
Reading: 300; rpm
